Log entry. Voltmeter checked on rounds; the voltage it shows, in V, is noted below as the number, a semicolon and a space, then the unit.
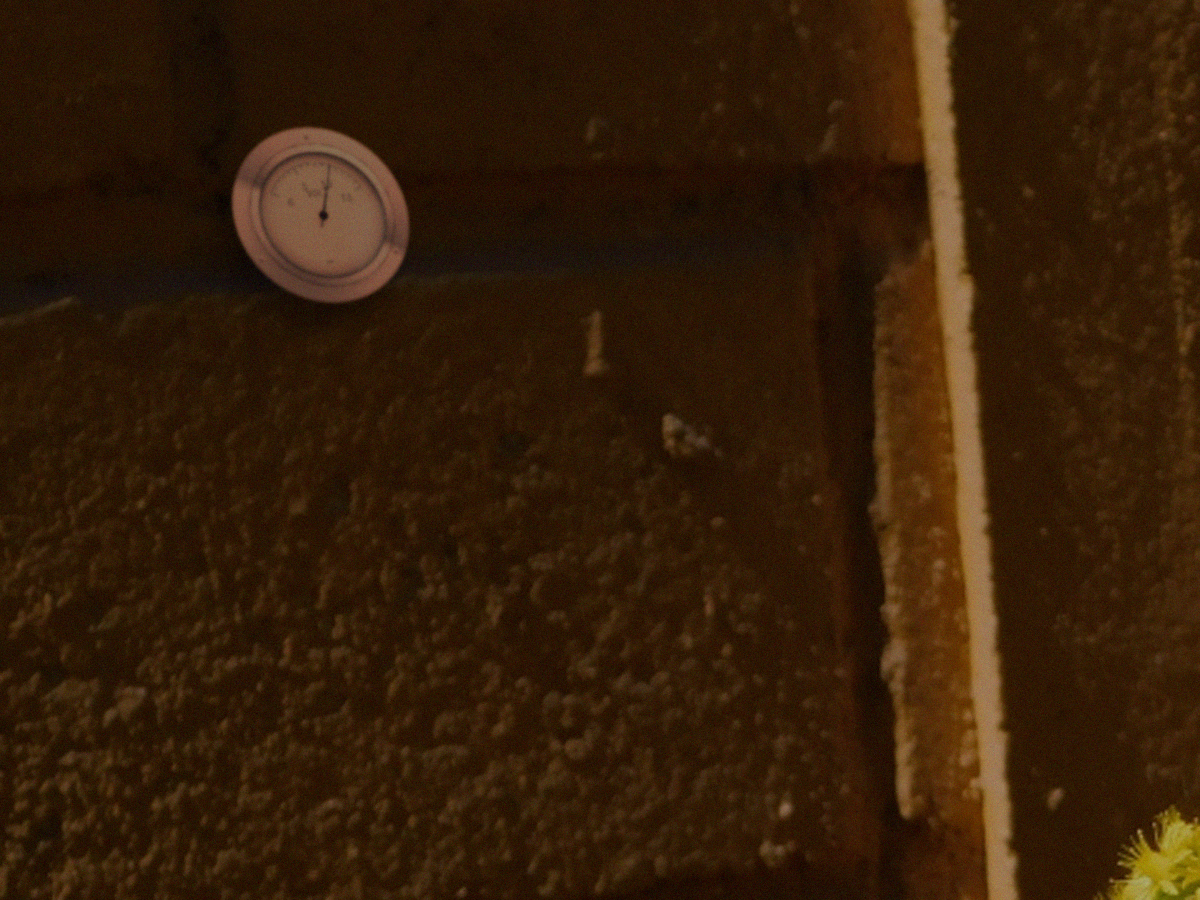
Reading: 10; V
